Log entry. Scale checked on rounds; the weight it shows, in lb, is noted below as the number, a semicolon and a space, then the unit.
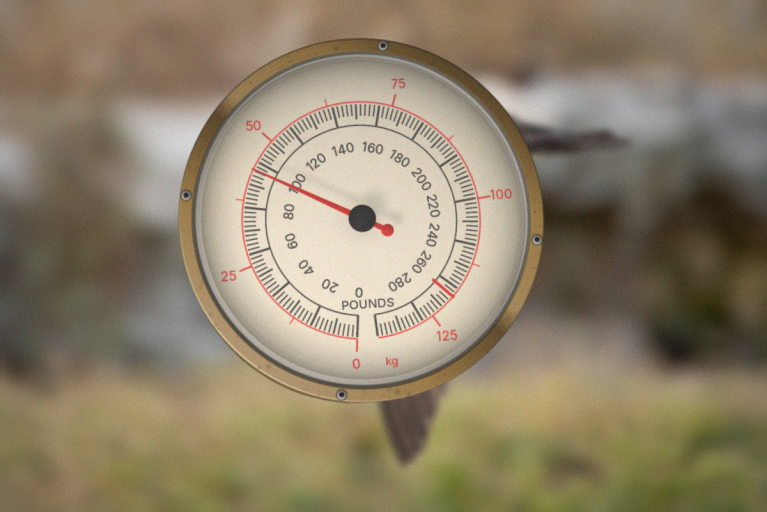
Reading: 96; lb
